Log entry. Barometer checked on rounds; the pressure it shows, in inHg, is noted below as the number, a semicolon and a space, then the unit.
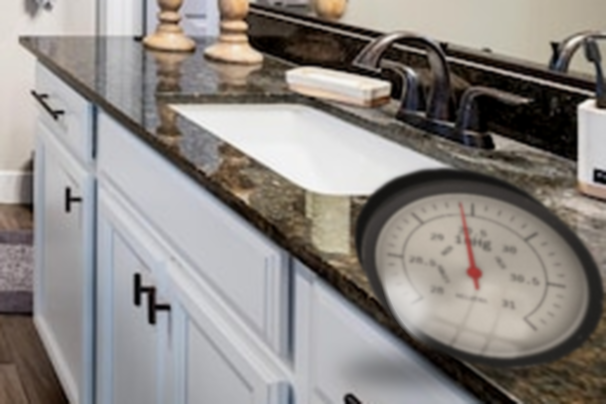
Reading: 29.4; inHg
